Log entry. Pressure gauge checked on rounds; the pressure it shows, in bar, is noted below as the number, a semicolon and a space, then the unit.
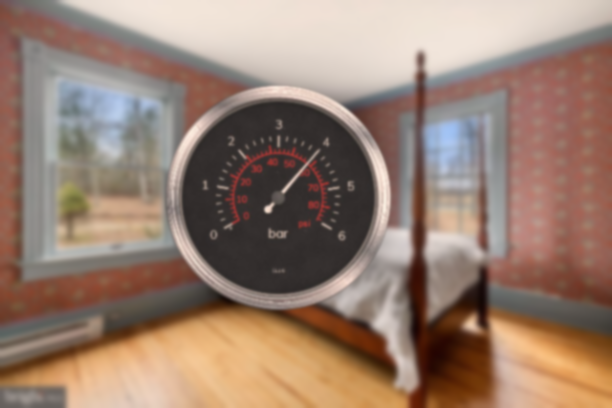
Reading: 4; bar
